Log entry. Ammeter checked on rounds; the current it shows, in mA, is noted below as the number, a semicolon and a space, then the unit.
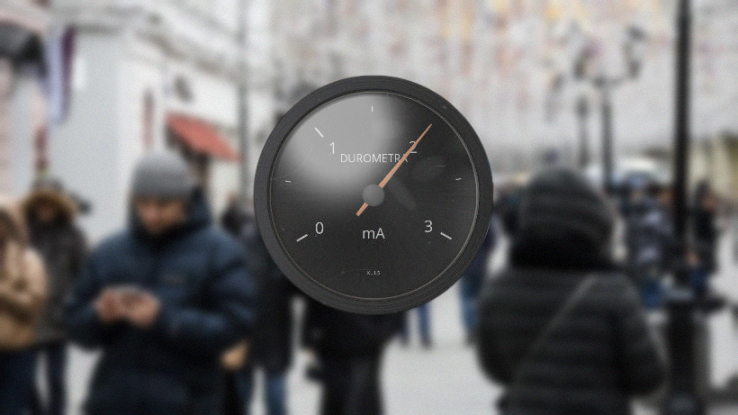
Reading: 2; mA
